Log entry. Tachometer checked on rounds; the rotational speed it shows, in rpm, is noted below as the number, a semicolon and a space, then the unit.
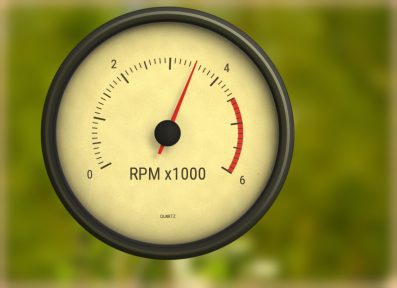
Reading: 3500; rpm
